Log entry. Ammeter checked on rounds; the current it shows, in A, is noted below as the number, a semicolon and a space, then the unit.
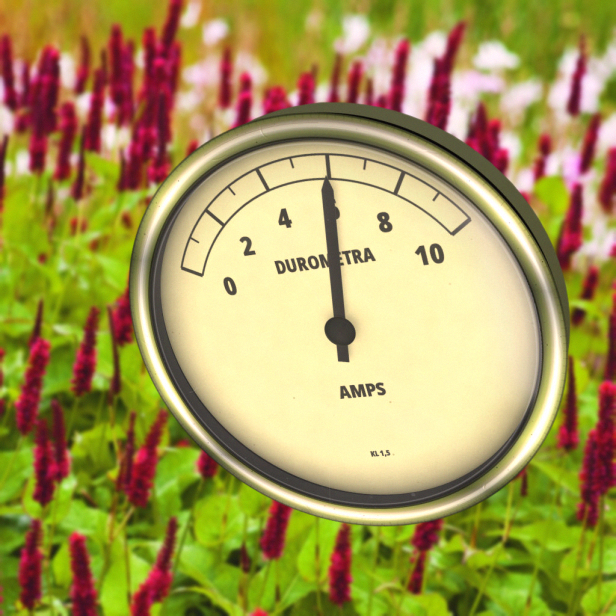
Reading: 6; A
